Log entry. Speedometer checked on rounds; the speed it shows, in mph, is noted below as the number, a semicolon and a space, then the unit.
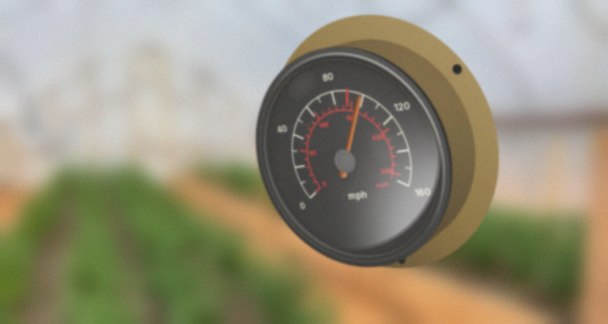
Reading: 100; mph
